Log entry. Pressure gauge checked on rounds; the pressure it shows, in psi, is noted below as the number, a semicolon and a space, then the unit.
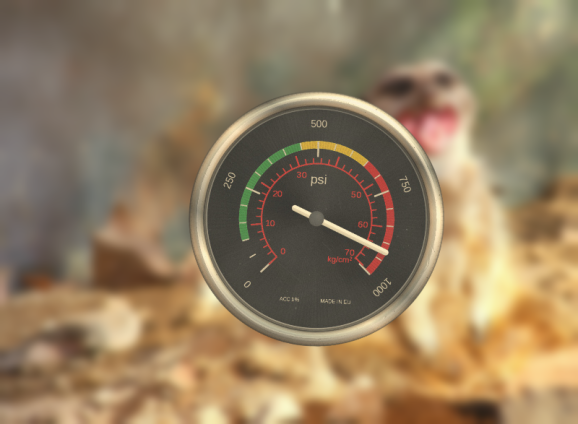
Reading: 925; psi
